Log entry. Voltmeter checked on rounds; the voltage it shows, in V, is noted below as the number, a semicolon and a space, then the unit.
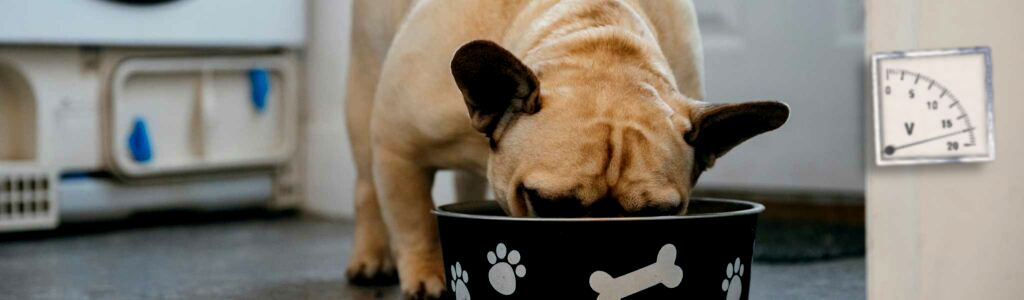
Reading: 17.5; V
